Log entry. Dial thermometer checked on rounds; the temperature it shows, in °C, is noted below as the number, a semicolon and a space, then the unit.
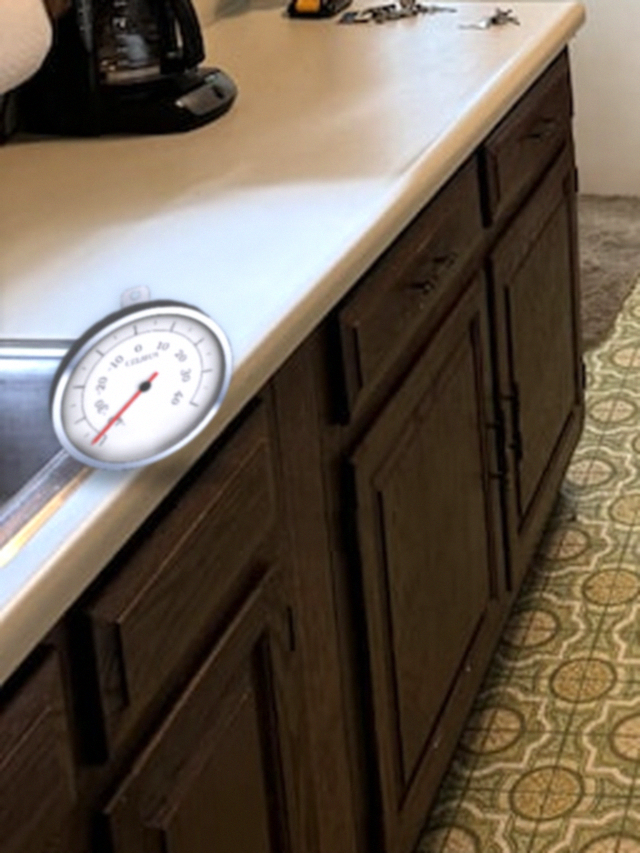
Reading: -37.5; °C
